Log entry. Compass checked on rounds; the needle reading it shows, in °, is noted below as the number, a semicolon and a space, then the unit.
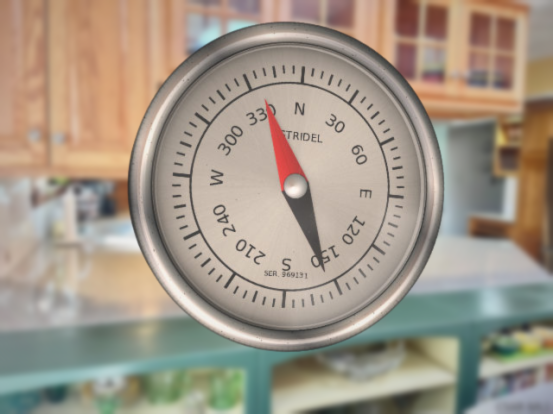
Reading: 335; °
